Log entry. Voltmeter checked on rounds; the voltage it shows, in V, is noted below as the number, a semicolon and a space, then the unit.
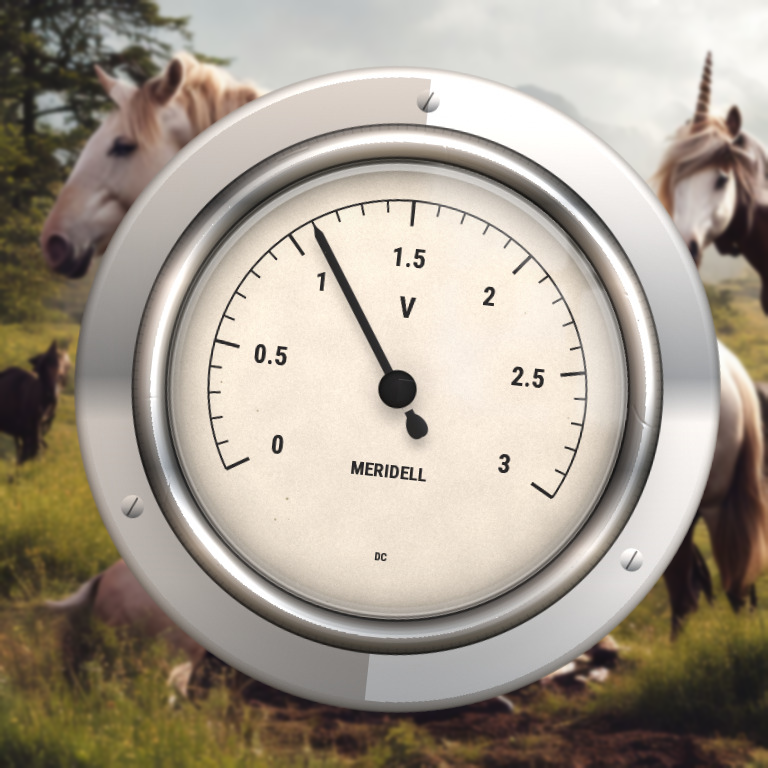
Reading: 1.1; V
